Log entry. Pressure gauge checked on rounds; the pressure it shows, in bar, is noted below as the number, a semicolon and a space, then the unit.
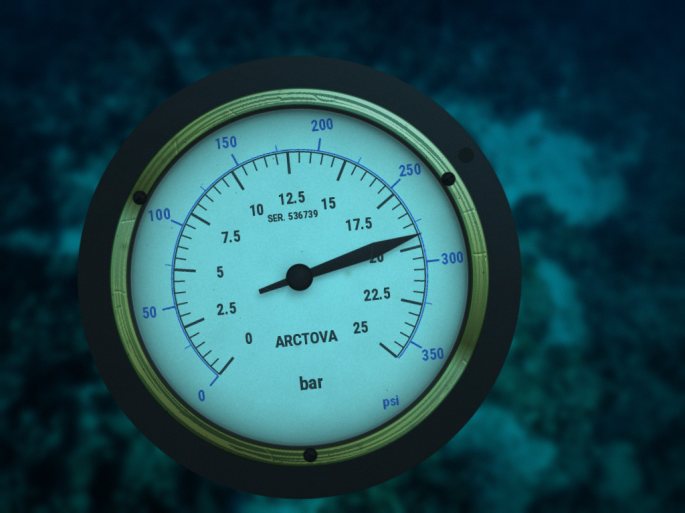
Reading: 19.5; bar
